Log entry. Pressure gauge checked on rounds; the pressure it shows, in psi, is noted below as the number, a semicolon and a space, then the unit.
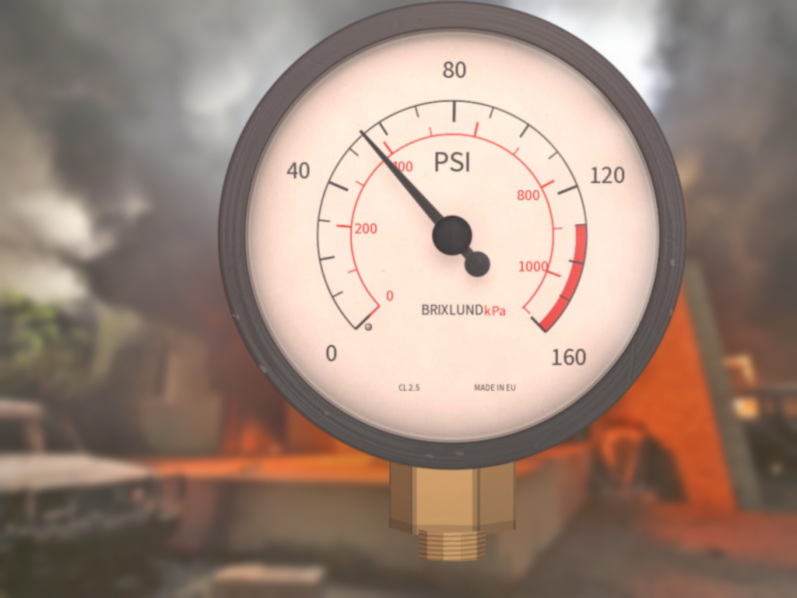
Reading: 55; psi
